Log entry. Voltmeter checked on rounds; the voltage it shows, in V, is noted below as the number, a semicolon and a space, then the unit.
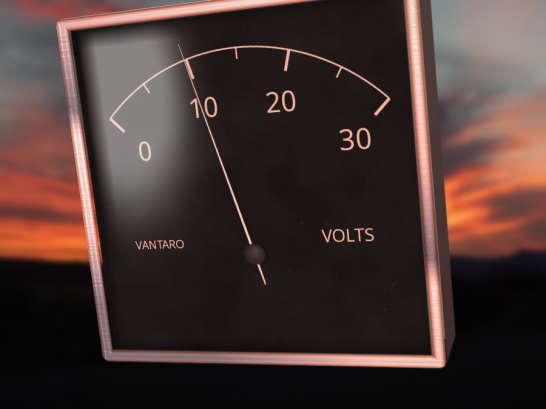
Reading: 10; V
